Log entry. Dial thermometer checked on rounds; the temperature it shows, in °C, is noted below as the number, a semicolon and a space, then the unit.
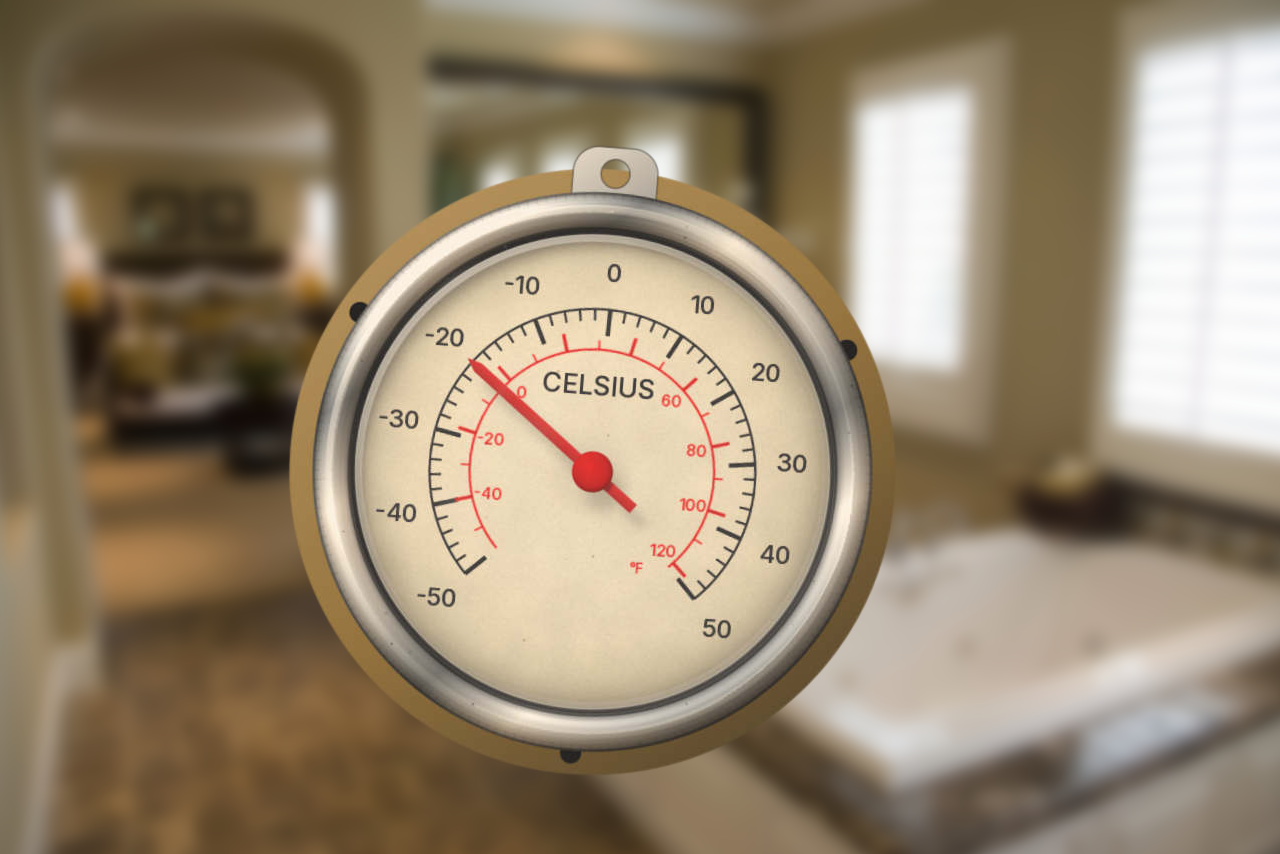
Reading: -20; °C
